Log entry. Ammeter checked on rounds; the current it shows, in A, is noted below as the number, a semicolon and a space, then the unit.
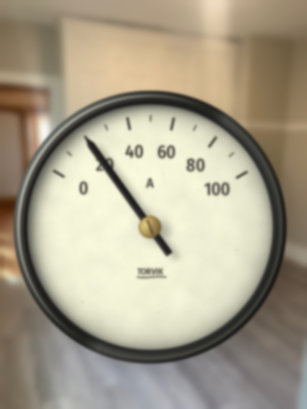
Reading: 20; A
